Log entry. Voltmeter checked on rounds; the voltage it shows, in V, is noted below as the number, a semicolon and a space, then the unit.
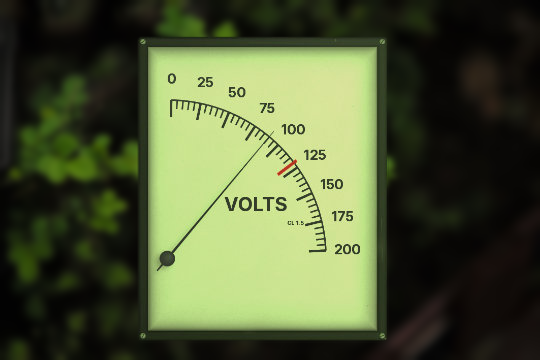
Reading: 90; V
